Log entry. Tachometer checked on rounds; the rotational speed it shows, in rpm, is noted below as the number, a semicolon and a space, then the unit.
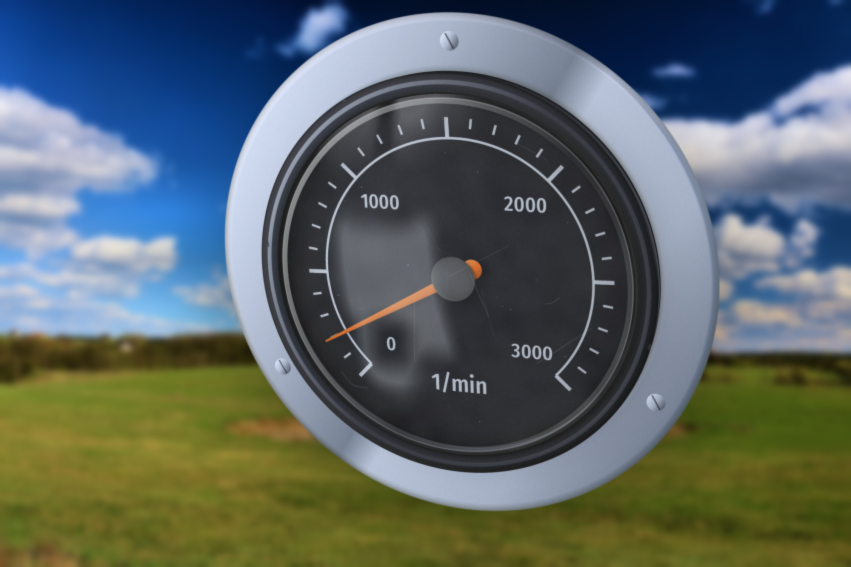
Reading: 200; rpm
